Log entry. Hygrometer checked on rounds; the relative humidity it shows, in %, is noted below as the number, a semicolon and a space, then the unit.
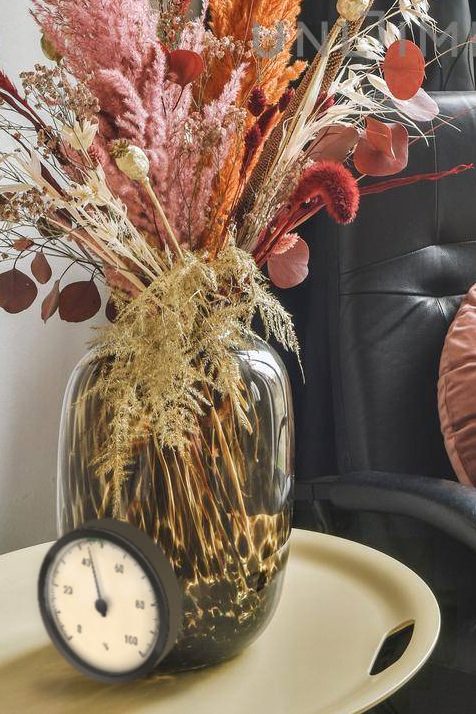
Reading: 45; %
